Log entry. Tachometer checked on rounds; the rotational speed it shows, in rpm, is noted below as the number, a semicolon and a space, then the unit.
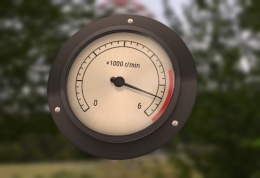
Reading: 5400; rpm
